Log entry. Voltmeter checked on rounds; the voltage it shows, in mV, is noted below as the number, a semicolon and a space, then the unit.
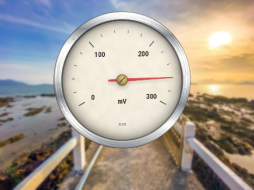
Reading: 260; mV
